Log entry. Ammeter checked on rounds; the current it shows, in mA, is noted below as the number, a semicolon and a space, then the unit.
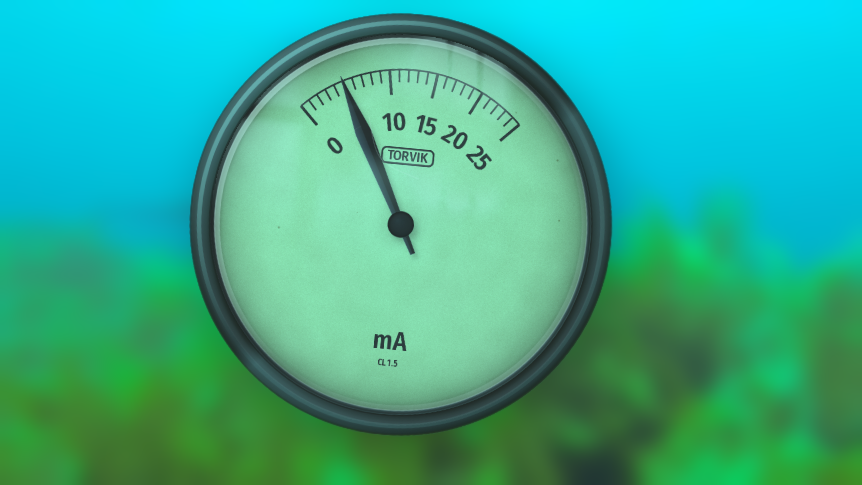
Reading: 5; mA
